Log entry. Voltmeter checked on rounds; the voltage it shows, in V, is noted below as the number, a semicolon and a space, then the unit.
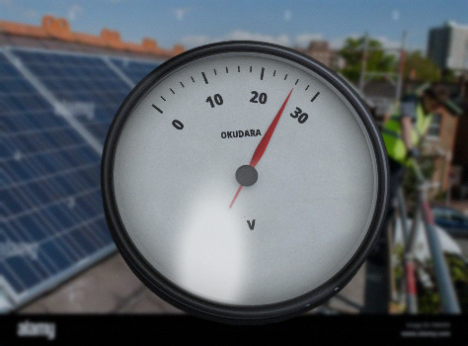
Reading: 26; V
